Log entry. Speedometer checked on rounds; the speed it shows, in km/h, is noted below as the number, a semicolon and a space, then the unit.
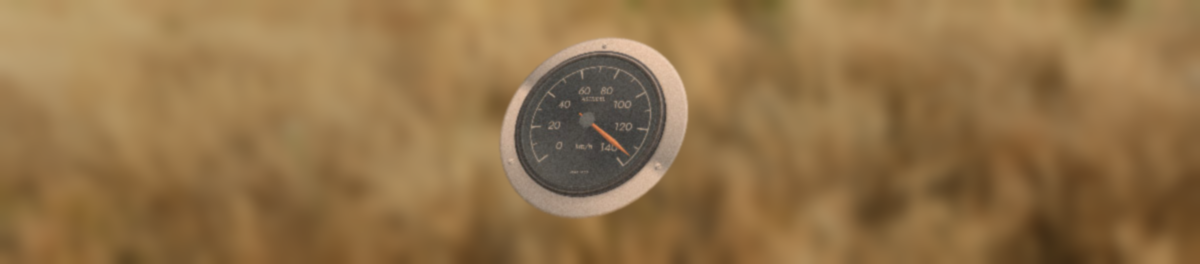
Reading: 135; km/h
